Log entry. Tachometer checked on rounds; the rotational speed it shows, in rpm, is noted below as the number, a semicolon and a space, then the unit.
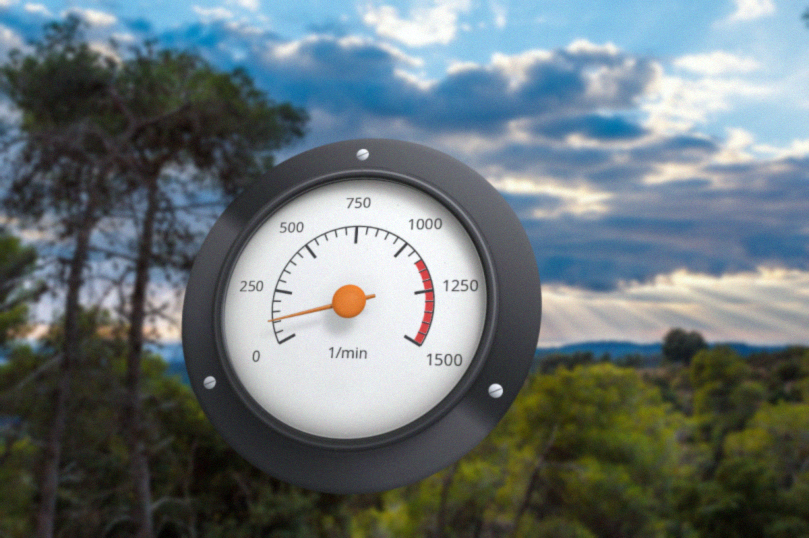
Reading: 100; rpm
